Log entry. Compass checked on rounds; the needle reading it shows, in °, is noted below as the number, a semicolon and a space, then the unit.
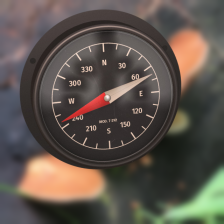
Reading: 247.5; °
